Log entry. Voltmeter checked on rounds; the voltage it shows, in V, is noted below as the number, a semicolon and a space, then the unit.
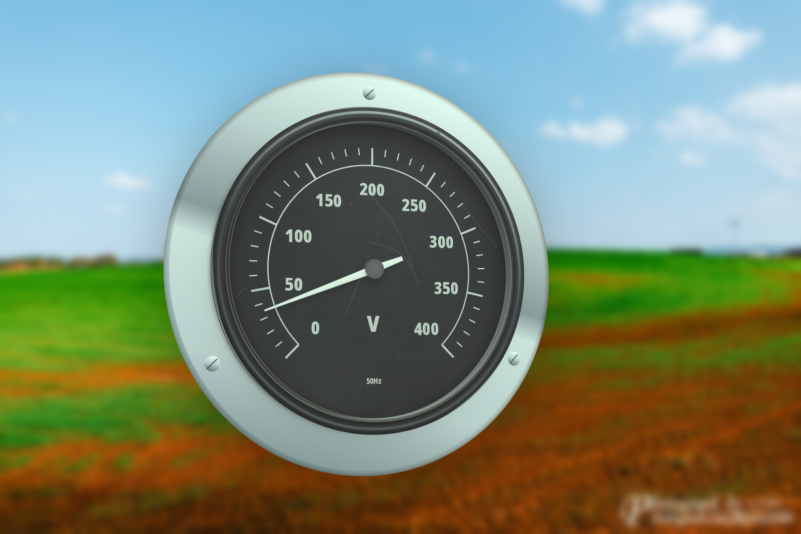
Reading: 35; V
